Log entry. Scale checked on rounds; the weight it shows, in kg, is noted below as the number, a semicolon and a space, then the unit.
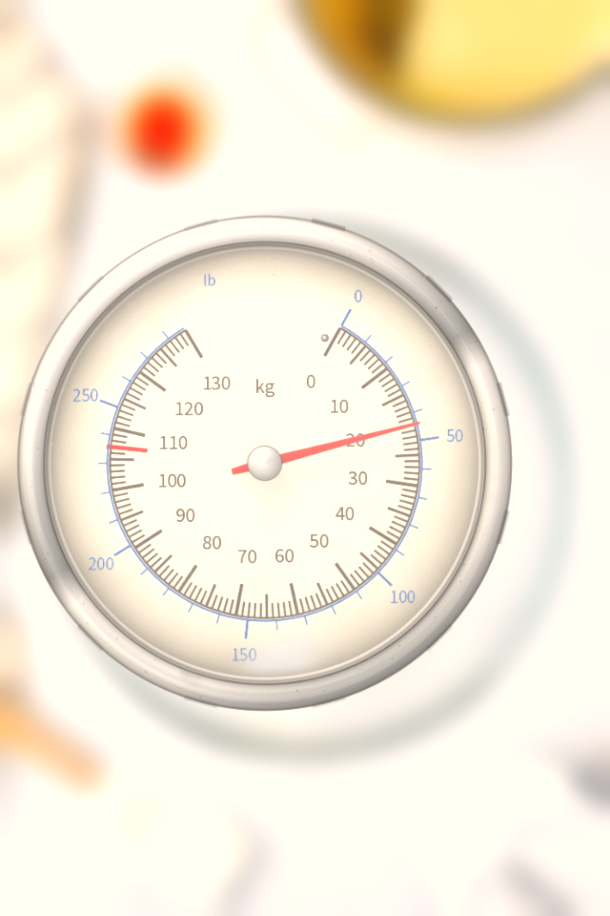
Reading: 20; kg
